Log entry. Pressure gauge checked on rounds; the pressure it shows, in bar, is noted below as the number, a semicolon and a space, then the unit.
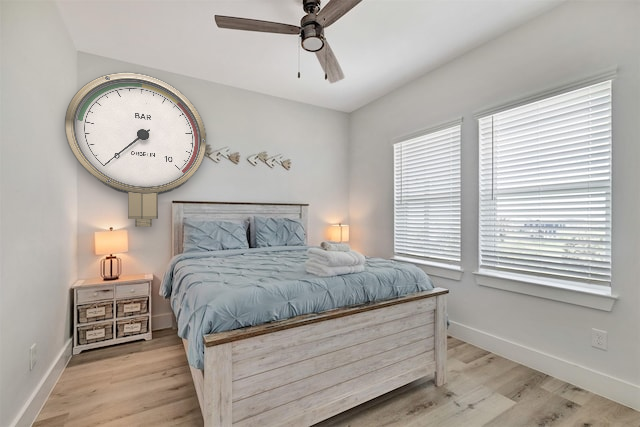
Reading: 0; bar
